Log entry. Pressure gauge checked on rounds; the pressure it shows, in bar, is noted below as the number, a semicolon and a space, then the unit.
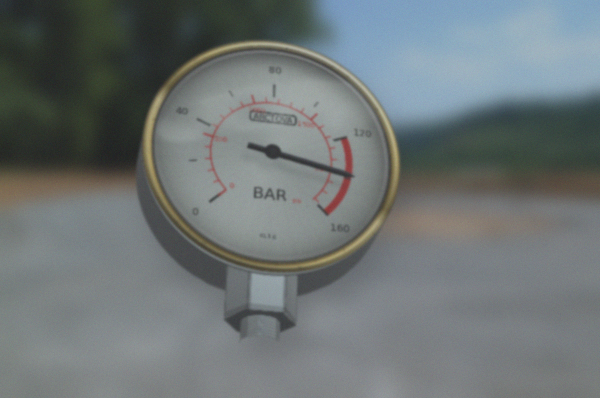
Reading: 140; bar
